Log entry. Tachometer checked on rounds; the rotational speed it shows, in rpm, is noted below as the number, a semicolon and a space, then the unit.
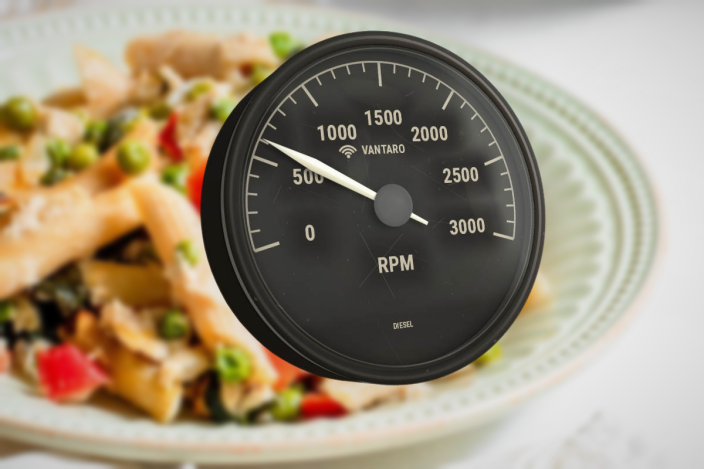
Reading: 600; rpm
